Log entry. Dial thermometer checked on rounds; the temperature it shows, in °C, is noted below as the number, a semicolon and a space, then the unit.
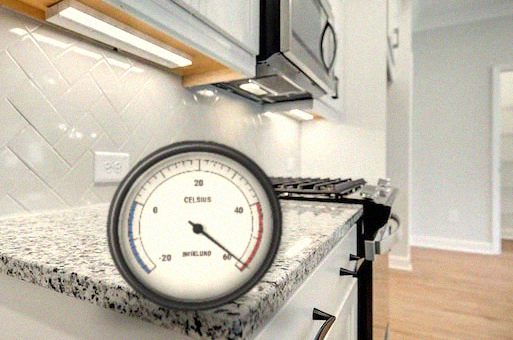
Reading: 58; °C
